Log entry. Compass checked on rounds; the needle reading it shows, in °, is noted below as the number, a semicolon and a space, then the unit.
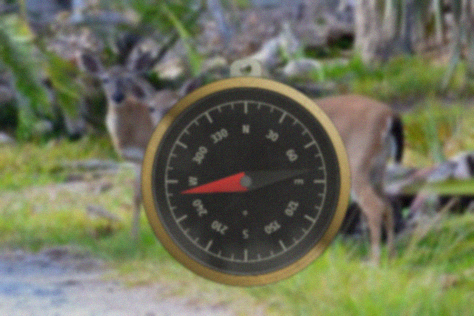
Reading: 260; °
